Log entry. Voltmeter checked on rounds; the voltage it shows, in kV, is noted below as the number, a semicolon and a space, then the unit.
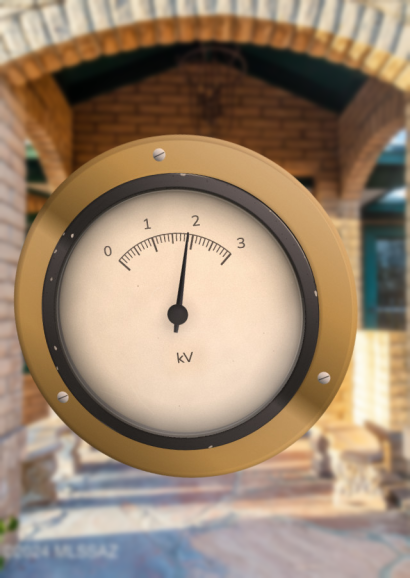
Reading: 1.9; kV
